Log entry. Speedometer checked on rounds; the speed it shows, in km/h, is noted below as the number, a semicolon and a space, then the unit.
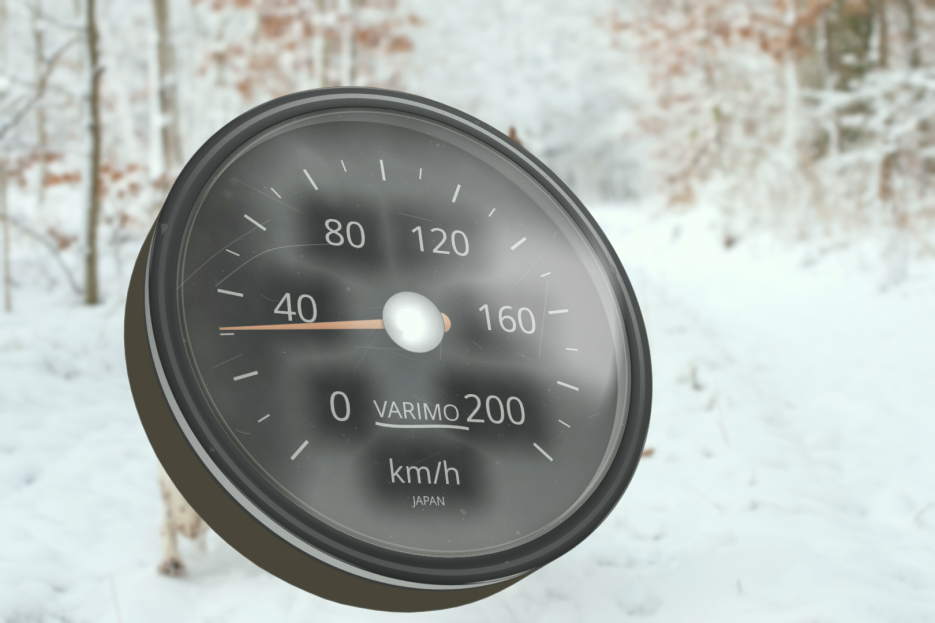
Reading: 30; km/h
